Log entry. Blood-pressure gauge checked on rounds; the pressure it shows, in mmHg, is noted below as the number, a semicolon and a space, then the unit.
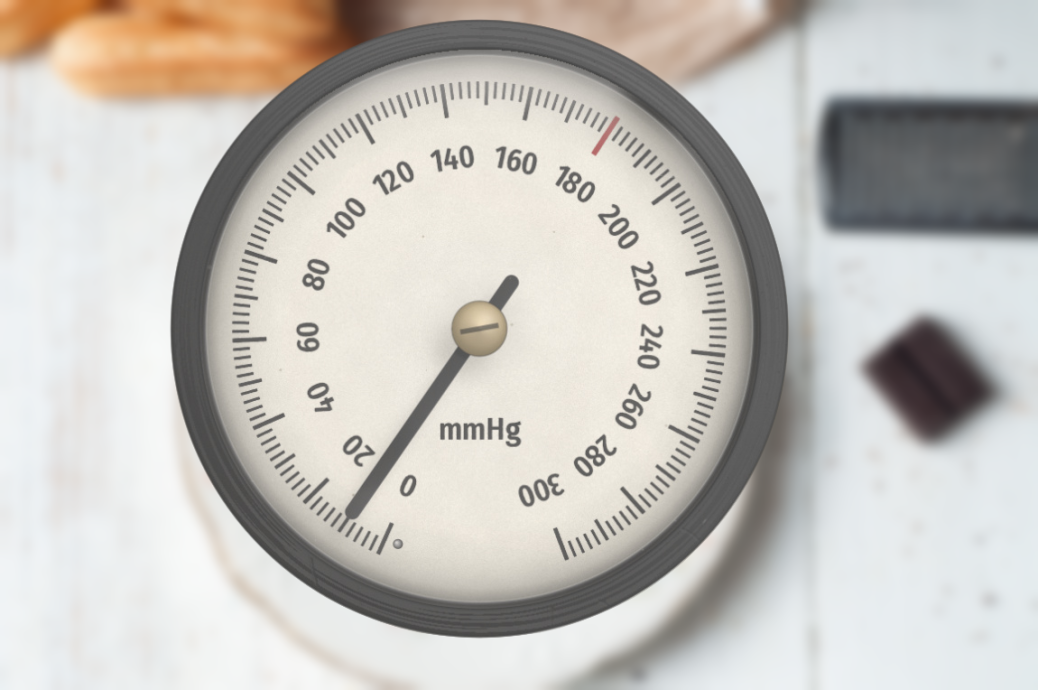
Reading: 10; mmHg
